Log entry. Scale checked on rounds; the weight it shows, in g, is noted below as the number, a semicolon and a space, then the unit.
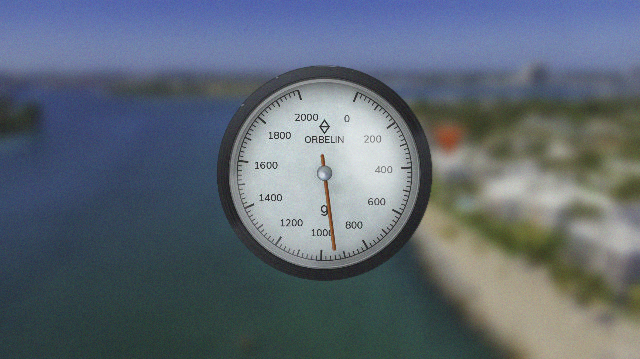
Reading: 940; g
